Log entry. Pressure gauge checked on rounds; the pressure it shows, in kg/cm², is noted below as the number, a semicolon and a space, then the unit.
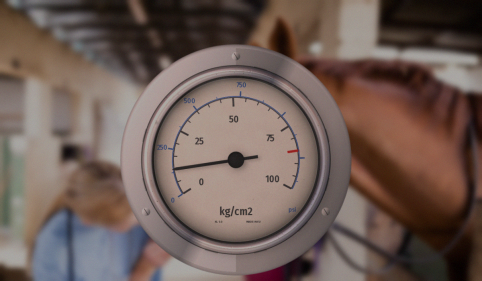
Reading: 10; kg/cm²
